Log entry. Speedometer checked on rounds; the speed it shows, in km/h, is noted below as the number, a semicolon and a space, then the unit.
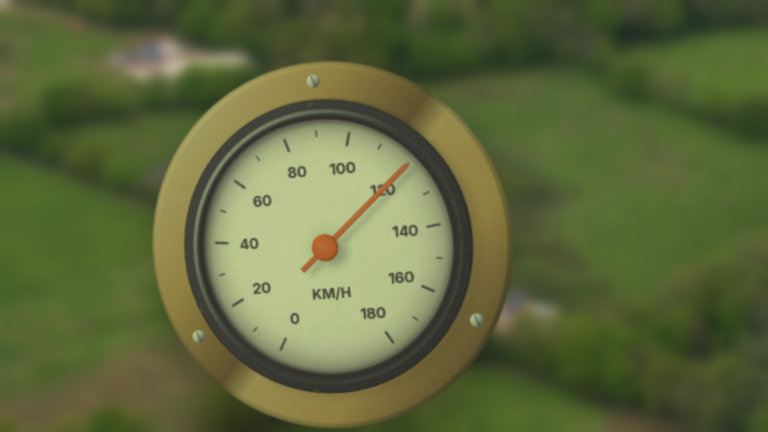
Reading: 120; km/h
